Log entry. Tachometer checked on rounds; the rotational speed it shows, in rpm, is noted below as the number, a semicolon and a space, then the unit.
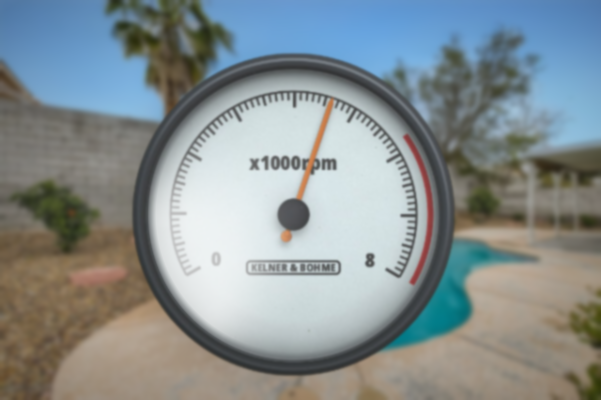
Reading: 4600; rpm
